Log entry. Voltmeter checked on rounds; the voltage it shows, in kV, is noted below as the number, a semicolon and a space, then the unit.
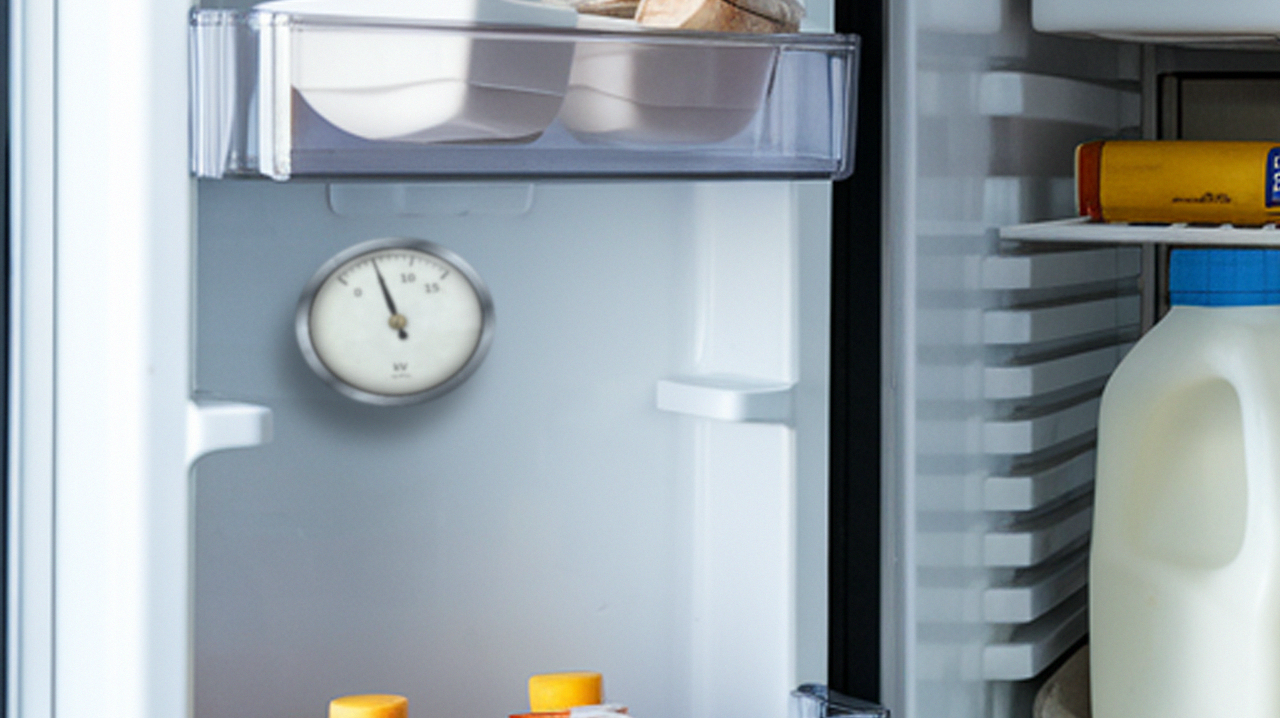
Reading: 5; kV
